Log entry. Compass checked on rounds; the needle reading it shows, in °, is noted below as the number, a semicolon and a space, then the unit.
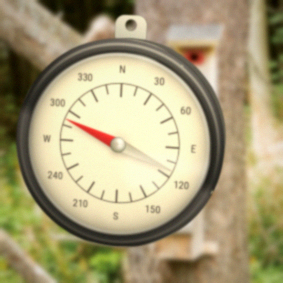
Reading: 292.5; °
